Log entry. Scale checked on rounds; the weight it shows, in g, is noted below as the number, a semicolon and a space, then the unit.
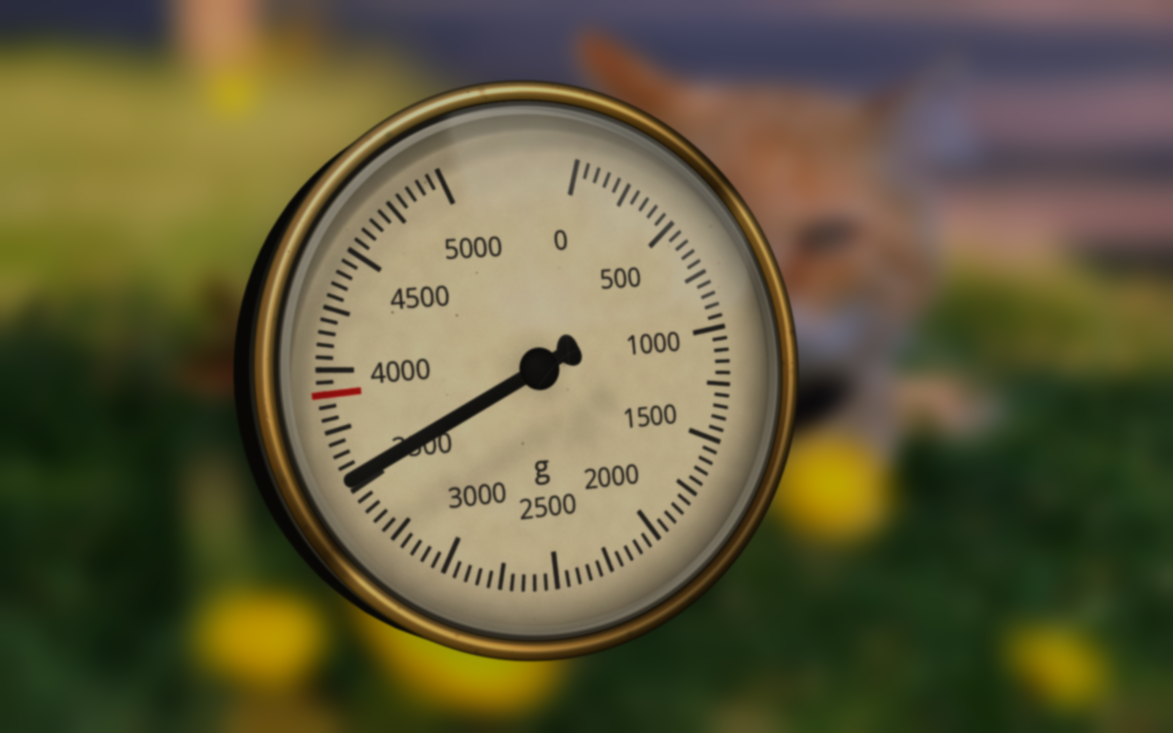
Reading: 3550; g
